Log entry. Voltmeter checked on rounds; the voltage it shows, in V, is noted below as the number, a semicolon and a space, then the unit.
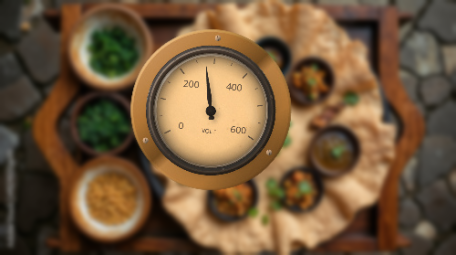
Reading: 275; V
